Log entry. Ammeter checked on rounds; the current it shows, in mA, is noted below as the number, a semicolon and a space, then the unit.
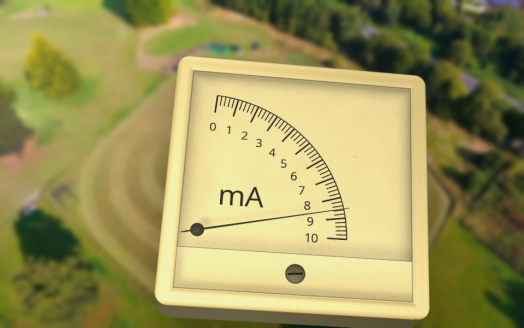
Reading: 8.6; mA
